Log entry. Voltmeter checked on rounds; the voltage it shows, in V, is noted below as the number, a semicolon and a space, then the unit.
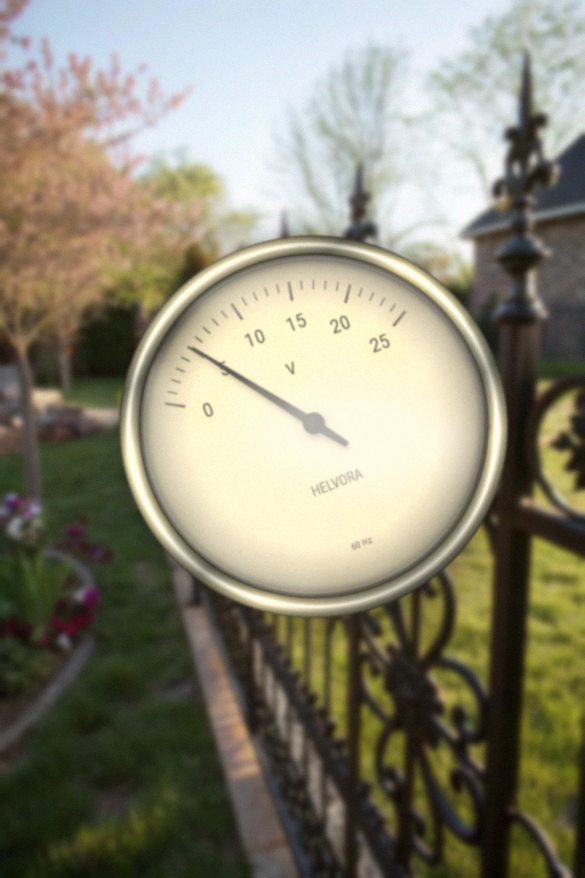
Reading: 5; V
